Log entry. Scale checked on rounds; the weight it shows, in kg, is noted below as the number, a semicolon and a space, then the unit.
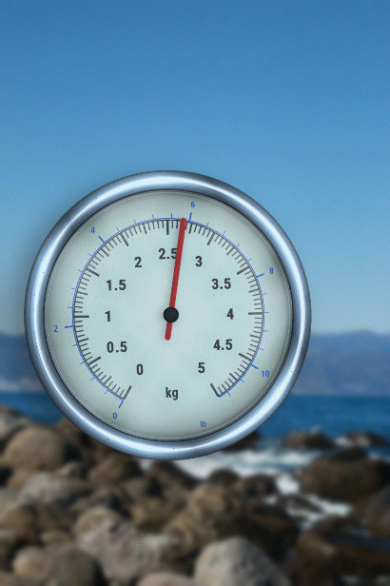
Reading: 2.65; kg
